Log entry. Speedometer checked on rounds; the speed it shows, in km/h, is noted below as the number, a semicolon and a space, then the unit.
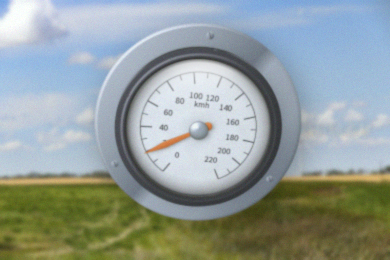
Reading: 20; km/h
